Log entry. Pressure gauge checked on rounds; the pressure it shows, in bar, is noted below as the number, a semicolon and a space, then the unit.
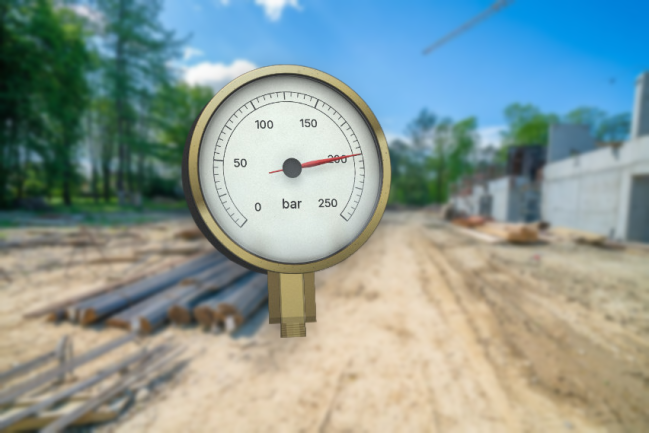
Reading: 200; bar
